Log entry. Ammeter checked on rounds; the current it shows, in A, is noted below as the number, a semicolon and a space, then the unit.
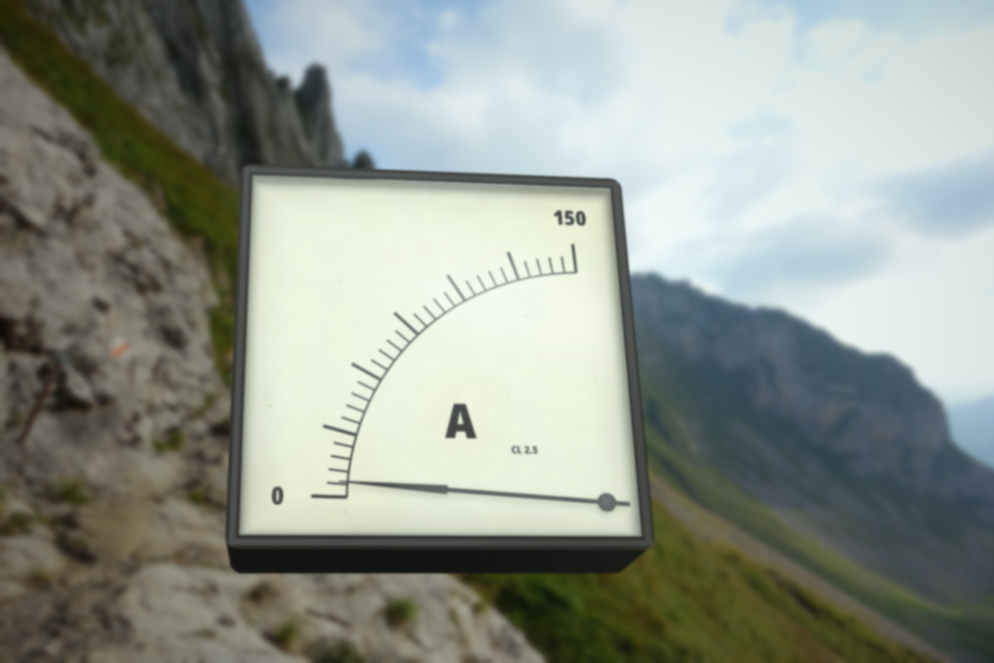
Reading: 5; A
